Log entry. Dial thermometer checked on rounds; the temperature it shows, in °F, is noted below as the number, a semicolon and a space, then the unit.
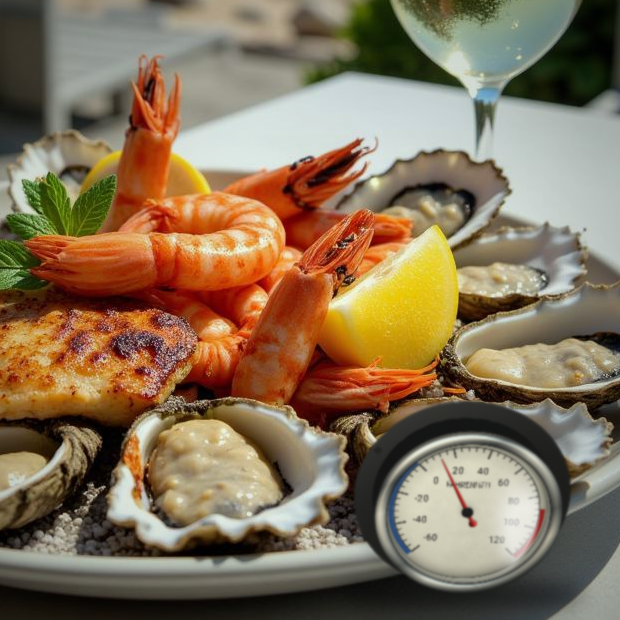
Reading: 12; °F
